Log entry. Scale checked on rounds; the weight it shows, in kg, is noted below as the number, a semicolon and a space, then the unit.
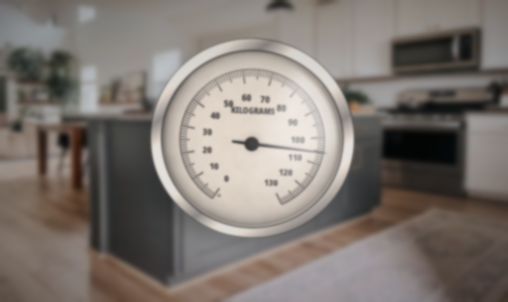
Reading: 105; kg
